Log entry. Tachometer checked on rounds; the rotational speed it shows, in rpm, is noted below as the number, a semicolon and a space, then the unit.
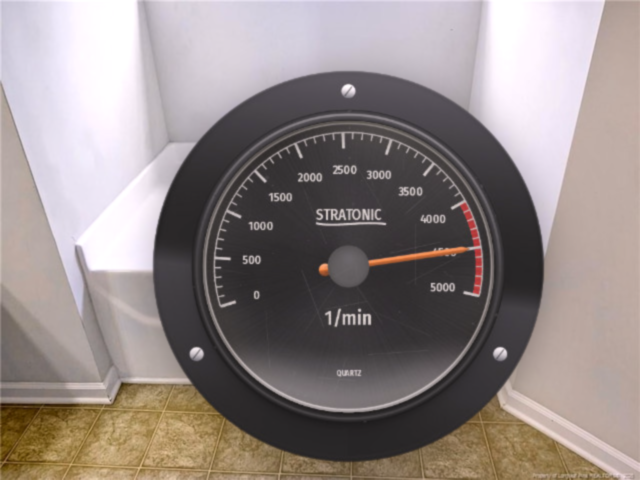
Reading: 4500; rpm
